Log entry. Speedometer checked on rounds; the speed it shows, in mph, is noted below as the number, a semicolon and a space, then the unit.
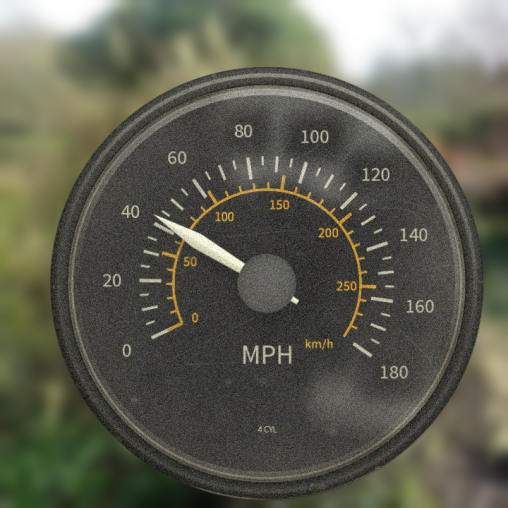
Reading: 42.5; mph
